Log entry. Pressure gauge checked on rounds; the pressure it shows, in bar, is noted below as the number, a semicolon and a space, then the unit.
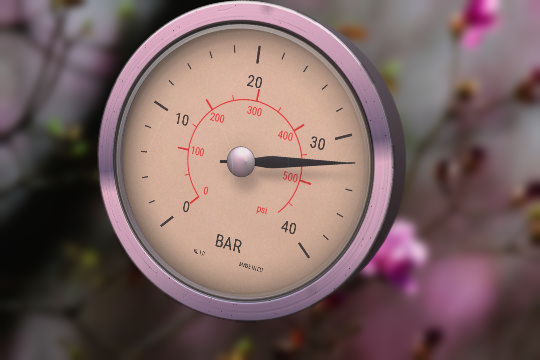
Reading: 32; bar
